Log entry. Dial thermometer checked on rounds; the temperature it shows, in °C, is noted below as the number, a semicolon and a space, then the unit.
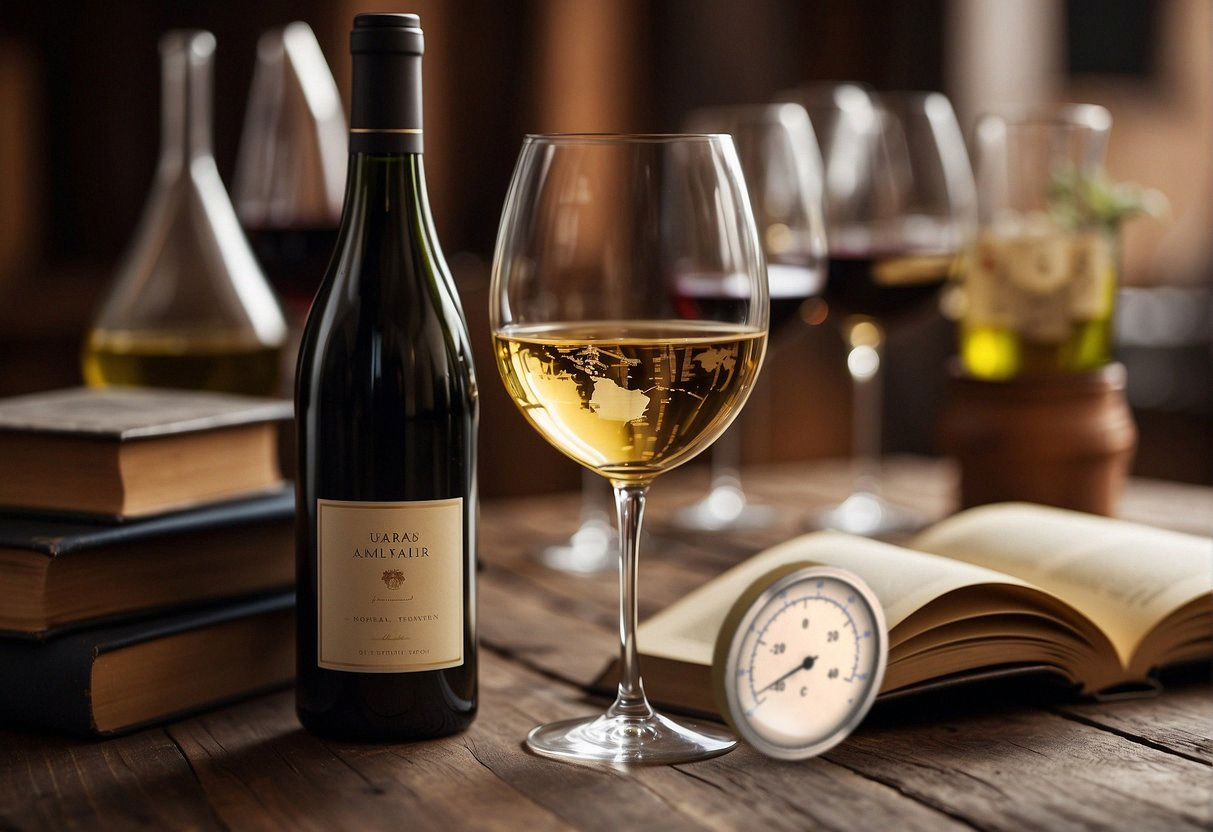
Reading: -36; °C
